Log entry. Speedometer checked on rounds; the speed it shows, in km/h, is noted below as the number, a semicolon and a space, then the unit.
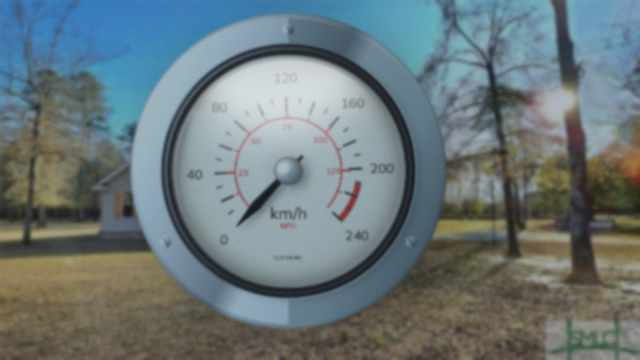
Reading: 0; km/h
